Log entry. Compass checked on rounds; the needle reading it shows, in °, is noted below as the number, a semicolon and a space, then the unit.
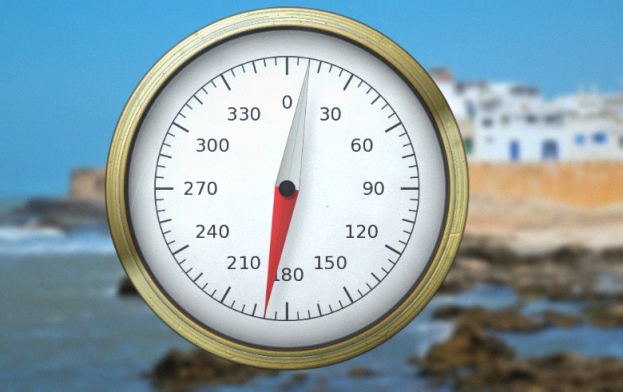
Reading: 190; °
